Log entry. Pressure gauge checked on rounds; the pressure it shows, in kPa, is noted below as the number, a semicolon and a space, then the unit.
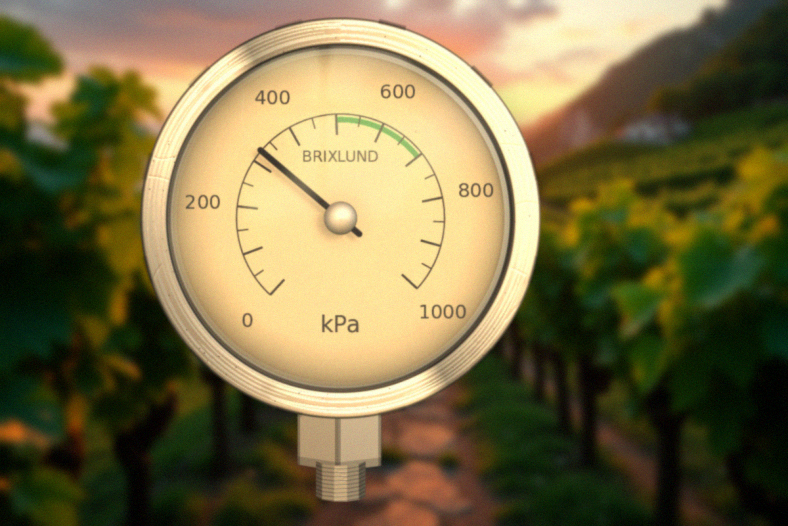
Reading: 325; kPa
